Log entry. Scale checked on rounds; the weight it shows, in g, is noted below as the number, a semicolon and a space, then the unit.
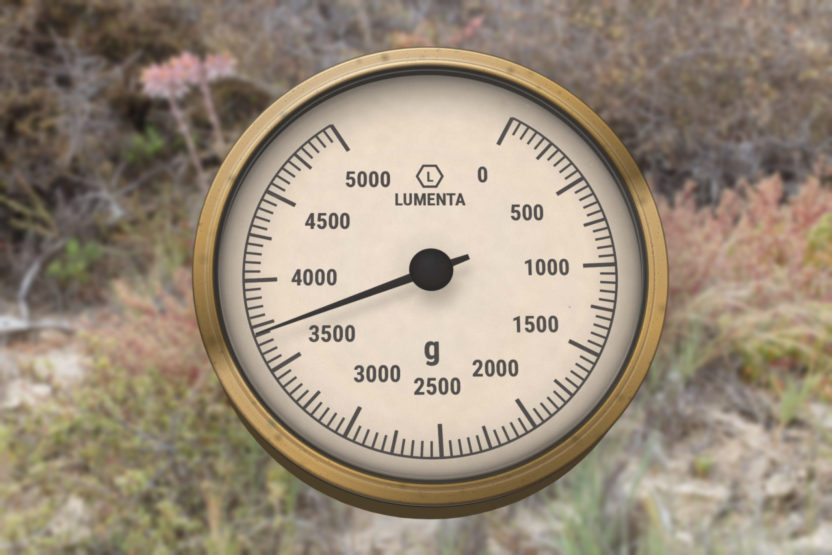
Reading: 3700; g
